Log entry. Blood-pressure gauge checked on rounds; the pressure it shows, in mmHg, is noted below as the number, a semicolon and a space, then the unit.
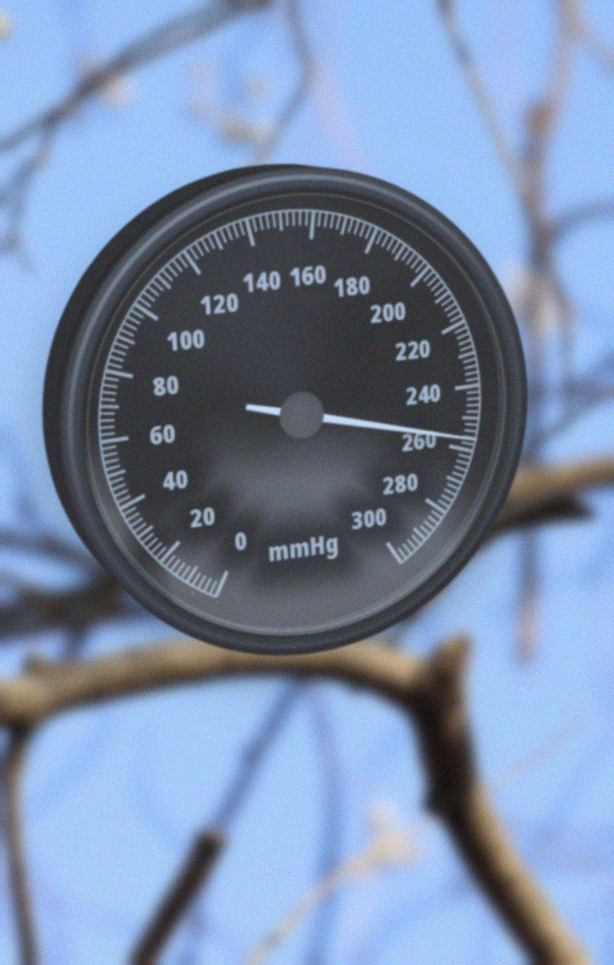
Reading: 256; mmHg
